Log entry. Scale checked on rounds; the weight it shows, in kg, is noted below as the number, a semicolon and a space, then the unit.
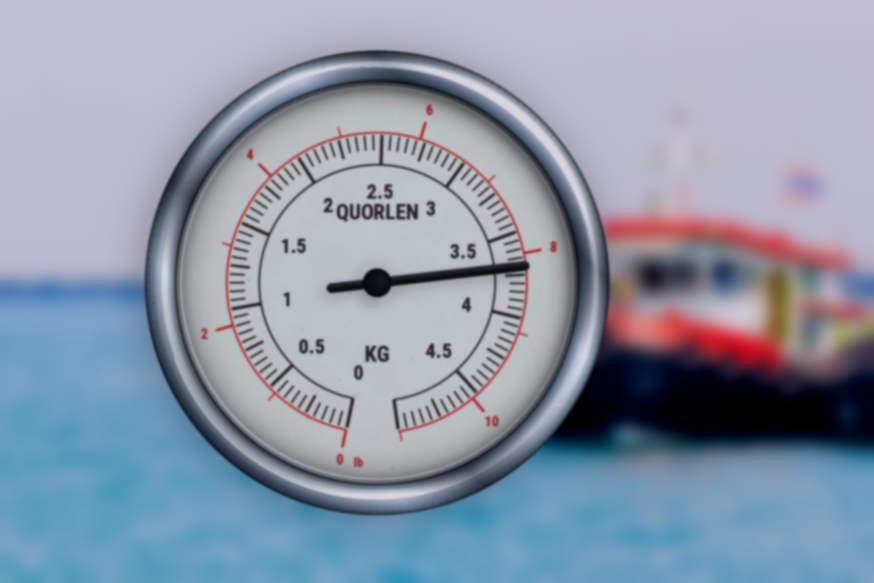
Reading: 3.7; kg
